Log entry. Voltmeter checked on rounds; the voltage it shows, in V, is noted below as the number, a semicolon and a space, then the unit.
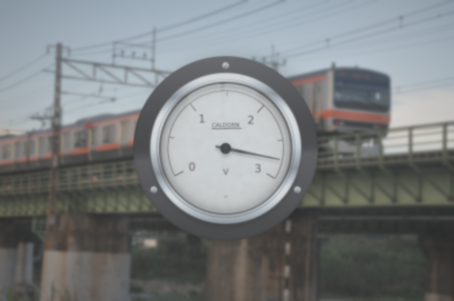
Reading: 2.75; V
